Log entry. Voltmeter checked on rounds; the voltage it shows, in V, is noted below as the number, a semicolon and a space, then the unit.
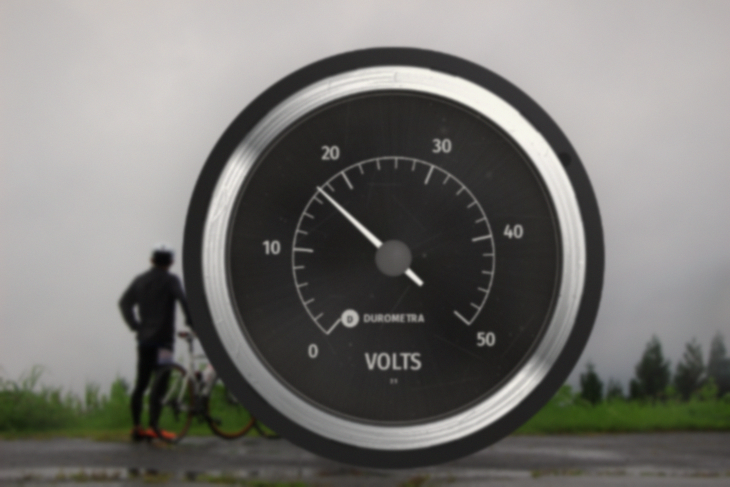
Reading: 17; V
